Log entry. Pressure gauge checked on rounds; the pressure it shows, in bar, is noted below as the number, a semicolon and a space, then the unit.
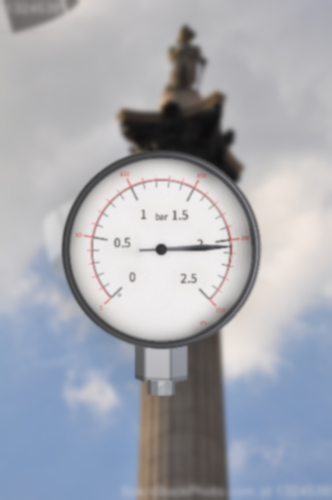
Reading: 2.05; bar
